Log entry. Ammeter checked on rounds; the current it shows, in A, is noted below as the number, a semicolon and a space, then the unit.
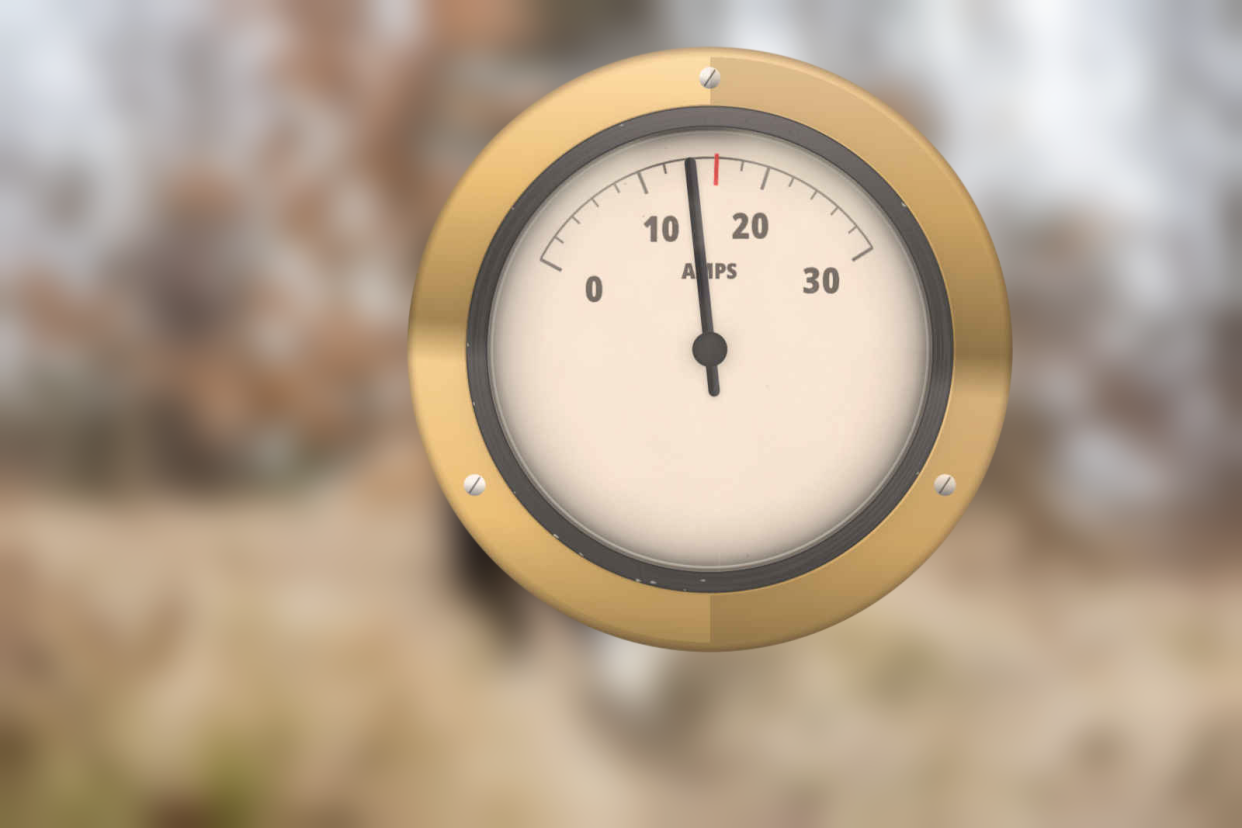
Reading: 14; A
